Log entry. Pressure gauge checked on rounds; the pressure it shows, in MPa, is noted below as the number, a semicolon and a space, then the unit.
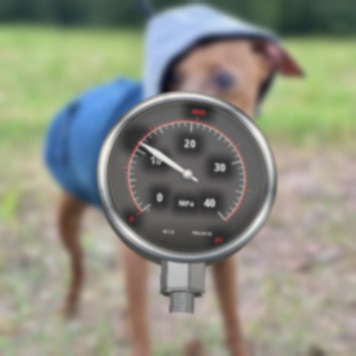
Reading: 11; MPa
